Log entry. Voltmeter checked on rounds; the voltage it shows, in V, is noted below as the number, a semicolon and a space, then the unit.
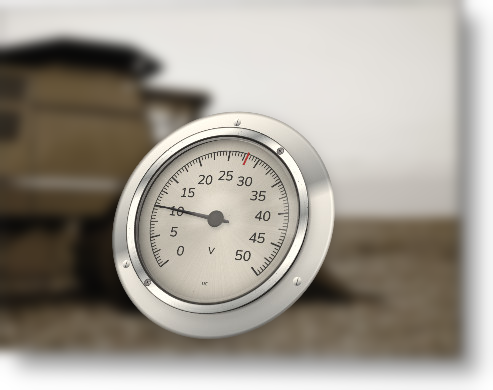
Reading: 10; V
